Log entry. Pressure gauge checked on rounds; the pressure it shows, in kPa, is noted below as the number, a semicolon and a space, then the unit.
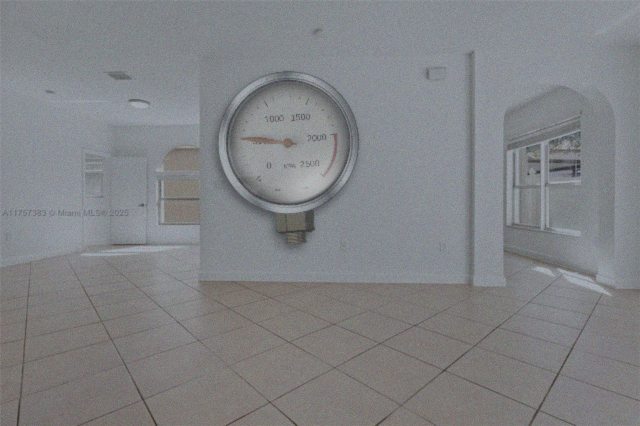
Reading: 500; kPa
